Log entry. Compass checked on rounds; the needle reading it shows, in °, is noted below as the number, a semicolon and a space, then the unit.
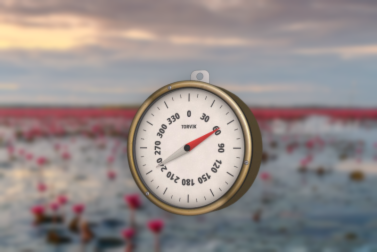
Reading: 60; °
